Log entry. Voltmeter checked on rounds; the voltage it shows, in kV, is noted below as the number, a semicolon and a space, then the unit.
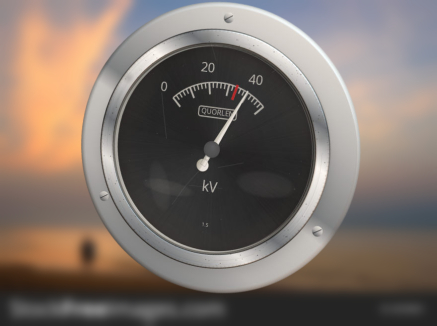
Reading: 40; kV
